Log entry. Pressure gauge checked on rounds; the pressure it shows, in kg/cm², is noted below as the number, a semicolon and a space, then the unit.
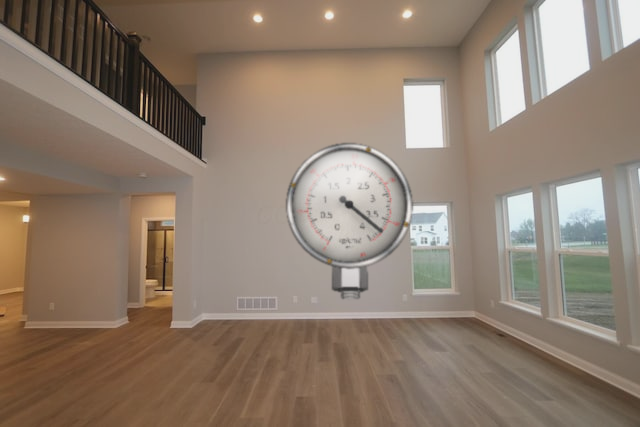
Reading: 3.75; kg/cm²
